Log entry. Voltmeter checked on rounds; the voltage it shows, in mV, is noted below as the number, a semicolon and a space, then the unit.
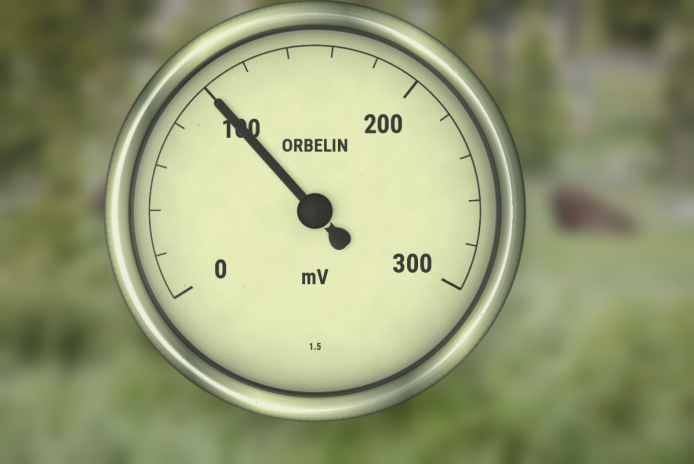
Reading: 100; mV
